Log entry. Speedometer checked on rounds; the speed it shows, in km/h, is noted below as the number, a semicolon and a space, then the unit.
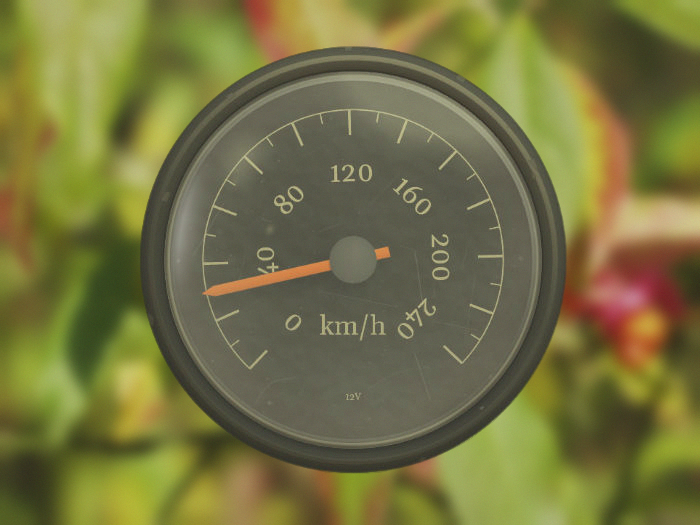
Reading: 30; km/h
